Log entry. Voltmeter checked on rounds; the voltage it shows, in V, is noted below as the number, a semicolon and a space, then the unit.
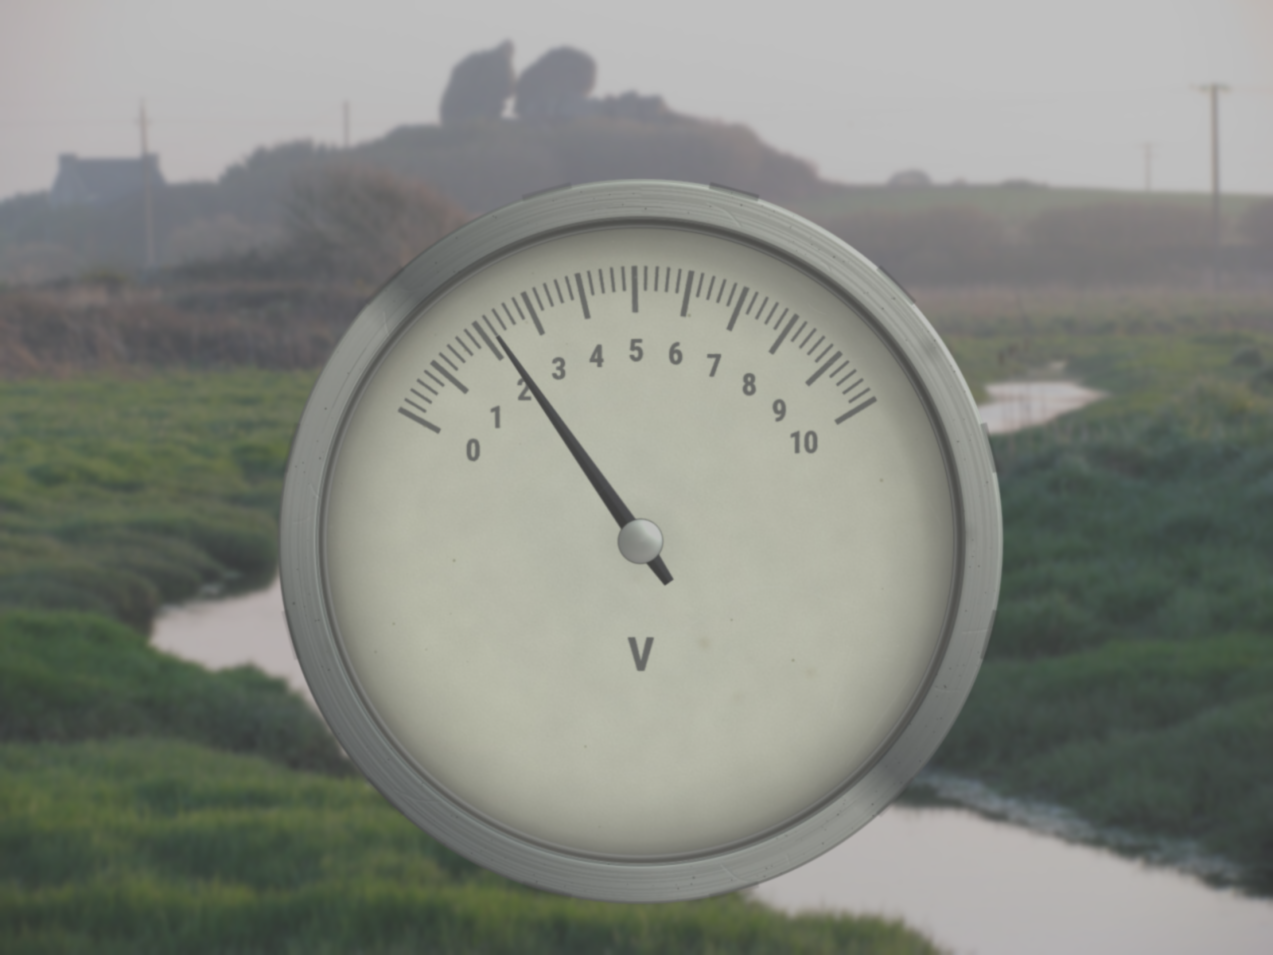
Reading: 2.2; V
